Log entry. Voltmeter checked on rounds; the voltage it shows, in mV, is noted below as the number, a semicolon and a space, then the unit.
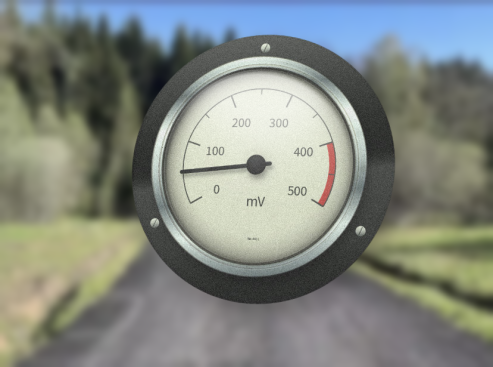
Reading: 50; mV
